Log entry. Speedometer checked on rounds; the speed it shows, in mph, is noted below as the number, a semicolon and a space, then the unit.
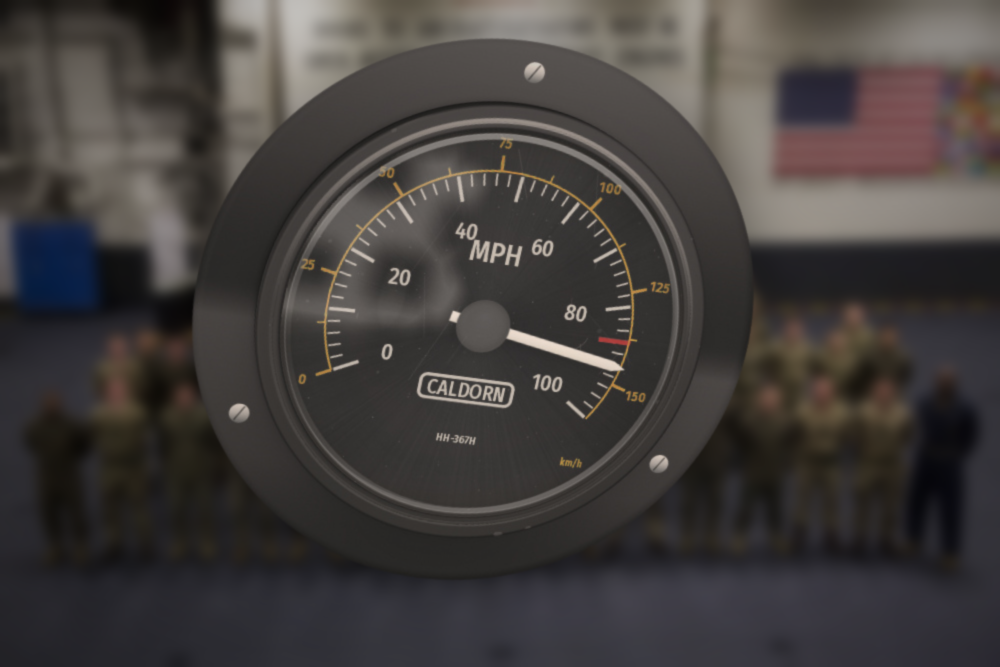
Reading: 90; mph
